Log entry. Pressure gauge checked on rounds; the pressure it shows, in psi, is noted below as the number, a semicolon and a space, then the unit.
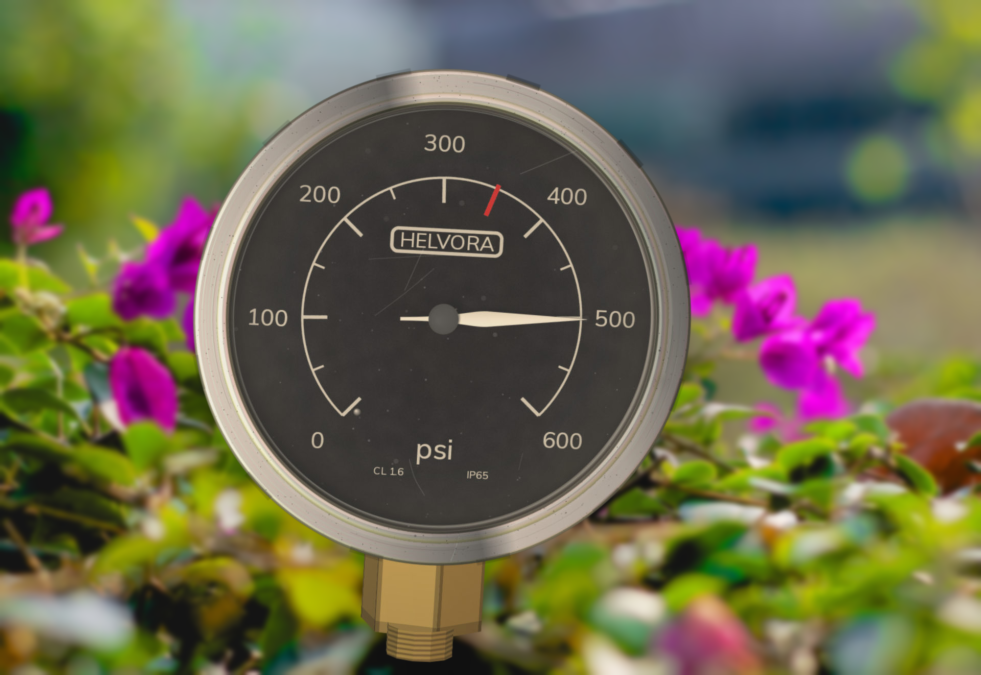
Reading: 500; psi
